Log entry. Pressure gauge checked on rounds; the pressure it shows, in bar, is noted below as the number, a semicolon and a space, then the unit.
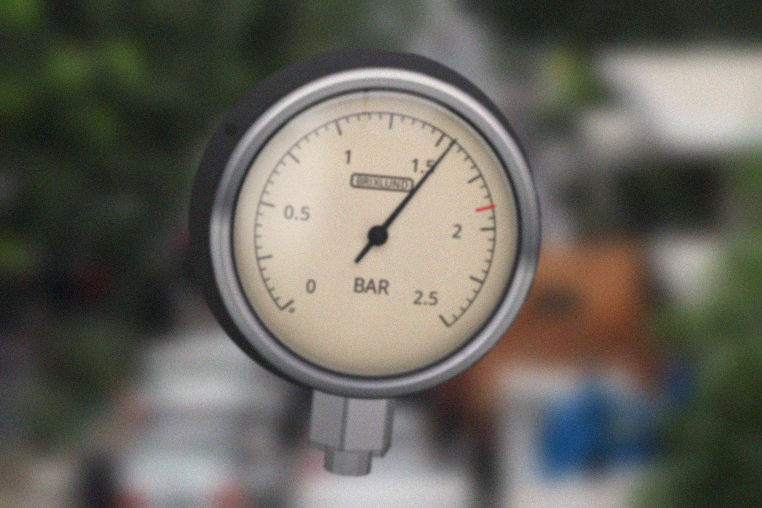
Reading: 1.55; bar
